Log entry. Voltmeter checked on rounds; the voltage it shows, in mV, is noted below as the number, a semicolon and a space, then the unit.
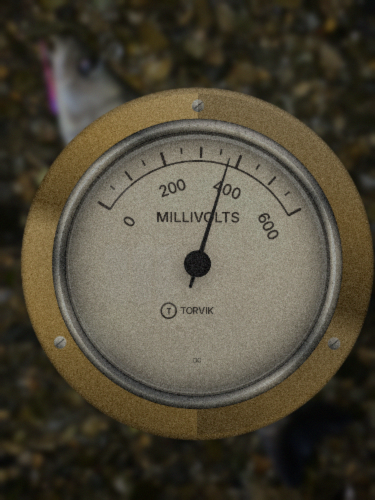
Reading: 375; mV
